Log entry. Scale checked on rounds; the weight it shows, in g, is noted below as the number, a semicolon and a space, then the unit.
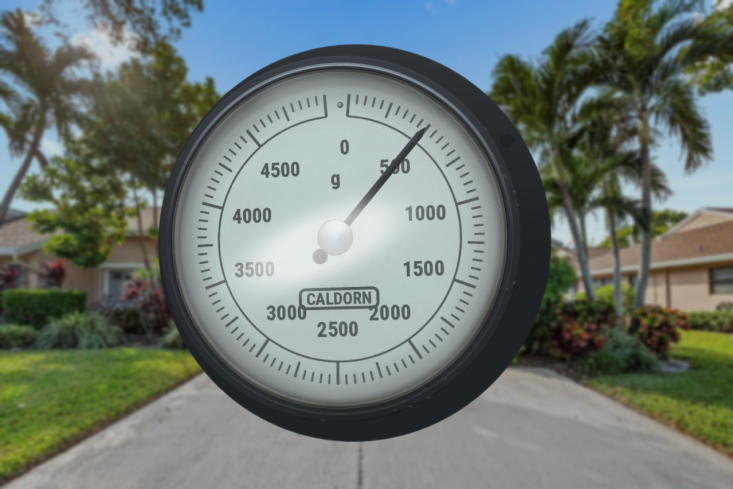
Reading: 500; g
